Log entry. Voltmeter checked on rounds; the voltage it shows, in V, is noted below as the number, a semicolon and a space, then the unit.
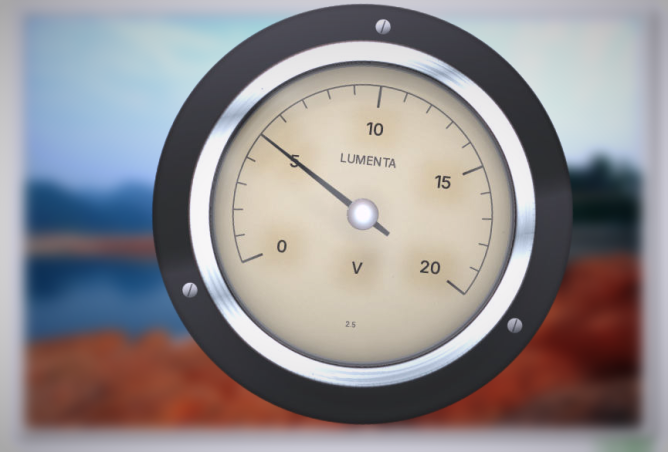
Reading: 5; V
